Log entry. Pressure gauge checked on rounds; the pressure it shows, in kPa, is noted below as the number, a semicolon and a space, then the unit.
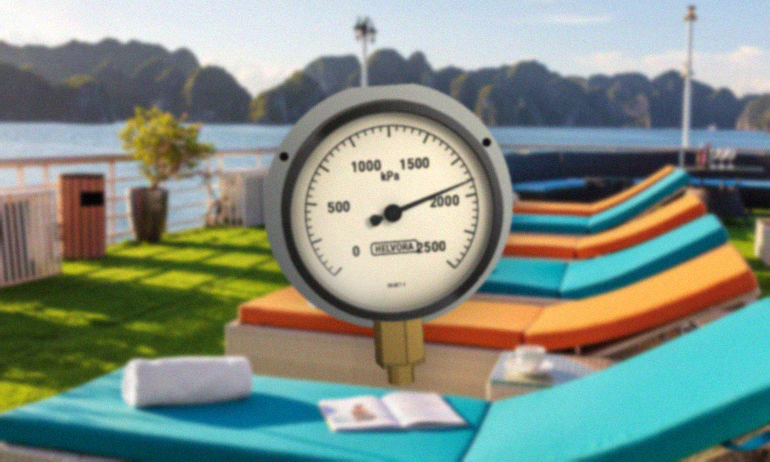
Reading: 1900; kPa
